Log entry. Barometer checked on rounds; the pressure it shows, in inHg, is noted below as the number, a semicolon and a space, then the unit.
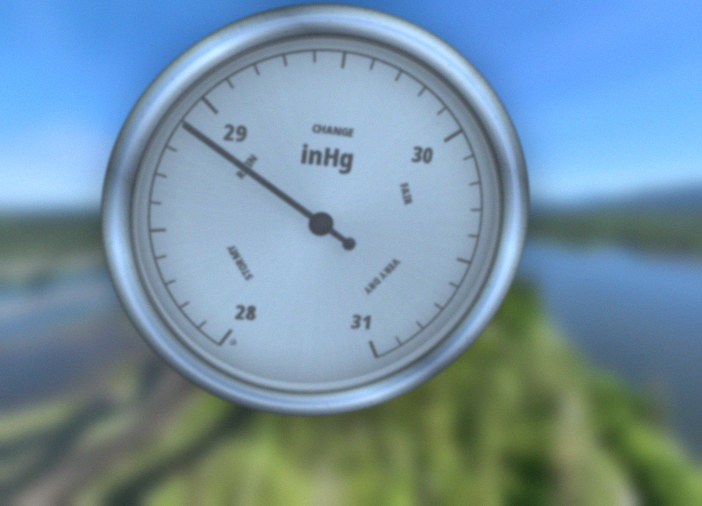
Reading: 28.9; inHg
